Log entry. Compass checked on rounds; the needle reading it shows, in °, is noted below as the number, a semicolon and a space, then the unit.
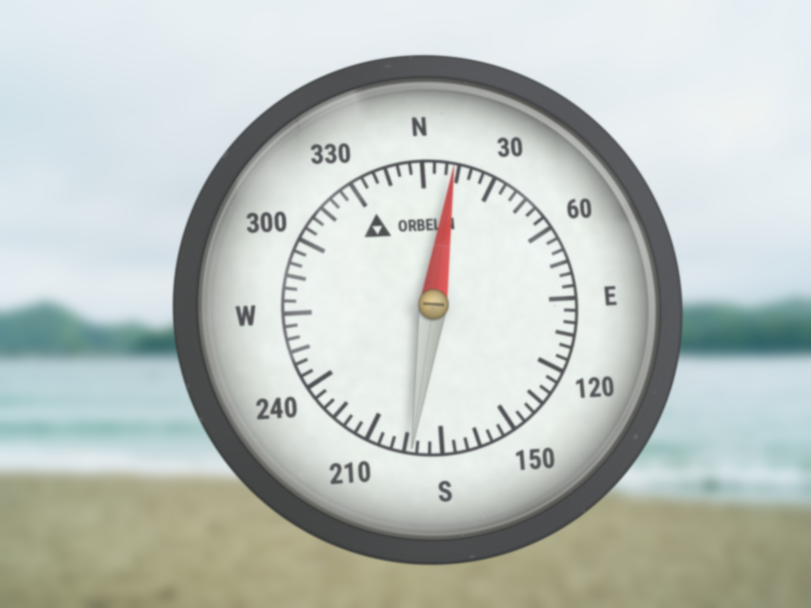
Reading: 12.5; °
